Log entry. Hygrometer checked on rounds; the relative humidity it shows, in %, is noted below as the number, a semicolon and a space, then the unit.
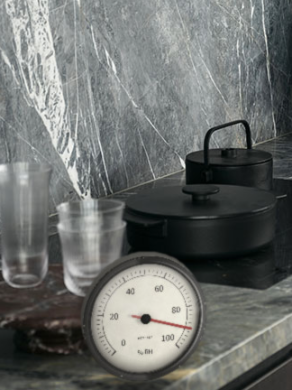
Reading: 90; %
